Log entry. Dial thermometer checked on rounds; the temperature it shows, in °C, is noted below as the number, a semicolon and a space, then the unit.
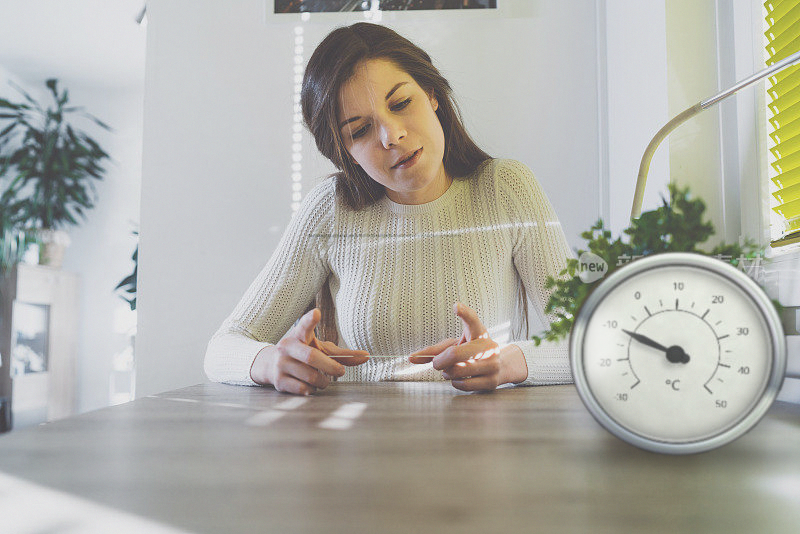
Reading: -10; °C
